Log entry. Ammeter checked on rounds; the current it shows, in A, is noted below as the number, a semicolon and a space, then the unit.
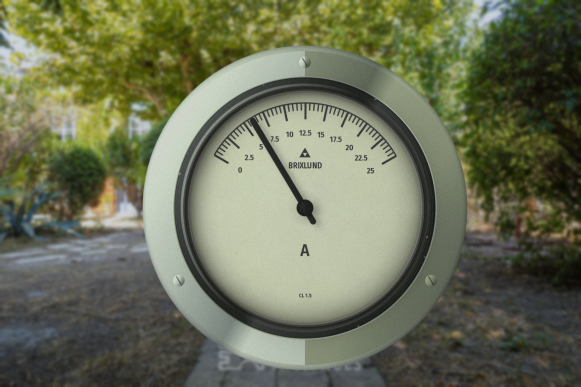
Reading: 6; A
